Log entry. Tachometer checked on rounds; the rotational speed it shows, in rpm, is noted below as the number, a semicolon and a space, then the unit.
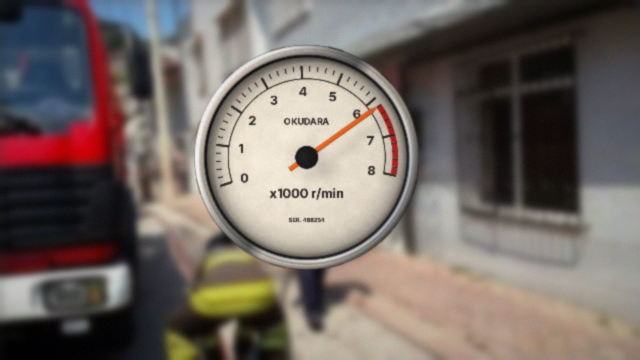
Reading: 6200; rpm
